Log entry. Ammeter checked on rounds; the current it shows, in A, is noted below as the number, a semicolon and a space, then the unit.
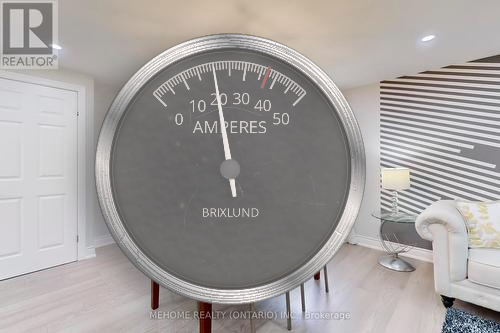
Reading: 20; A
